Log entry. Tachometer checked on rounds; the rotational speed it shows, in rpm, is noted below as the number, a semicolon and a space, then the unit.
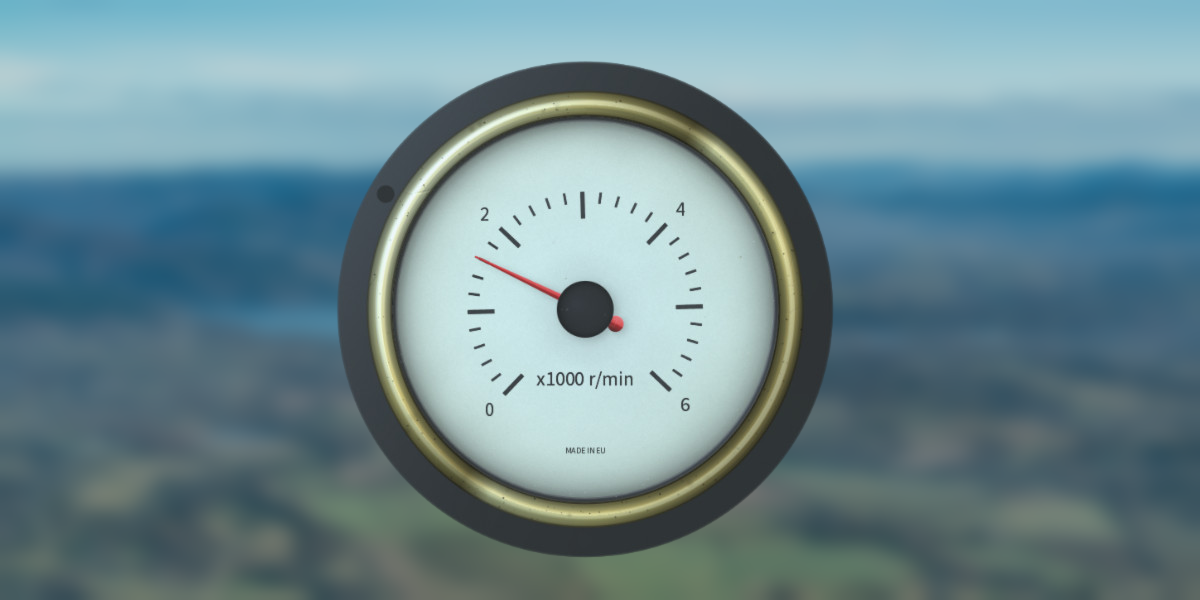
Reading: 1600; rpm
